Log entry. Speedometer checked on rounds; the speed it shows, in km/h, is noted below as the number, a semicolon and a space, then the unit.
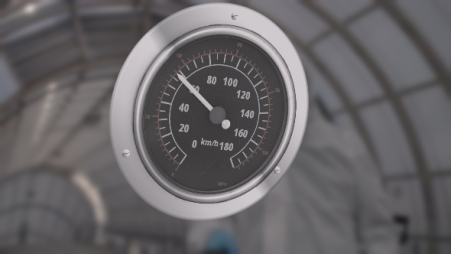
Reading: 57.5; km/h
